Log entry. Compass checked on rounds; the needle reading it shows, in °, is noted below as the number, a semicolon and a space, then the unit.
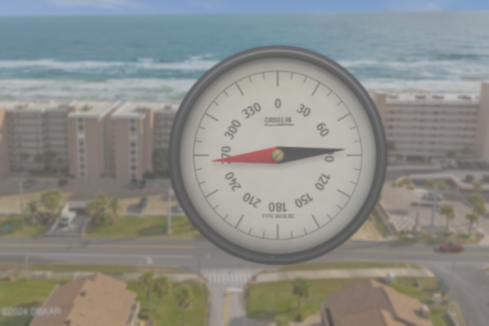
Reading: 265; °
